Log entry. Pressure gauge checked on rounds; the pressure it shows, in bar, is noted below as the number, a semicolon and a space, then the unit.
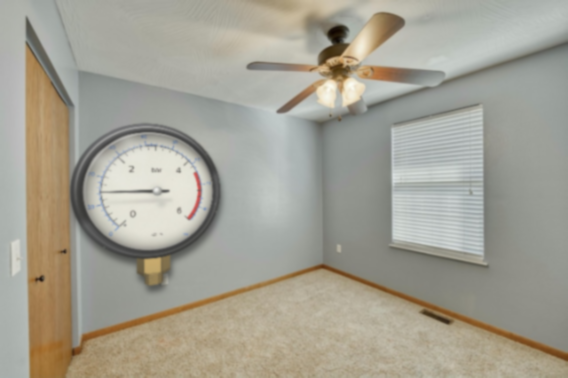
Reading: 1; bar
